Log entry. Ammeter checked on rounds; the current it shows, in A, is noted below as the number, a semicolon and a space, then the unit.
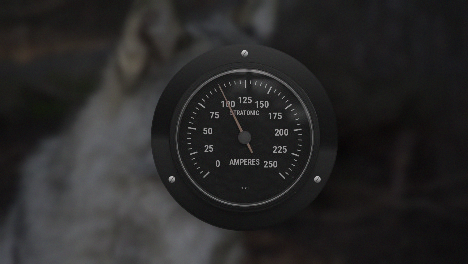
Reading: 100; A
